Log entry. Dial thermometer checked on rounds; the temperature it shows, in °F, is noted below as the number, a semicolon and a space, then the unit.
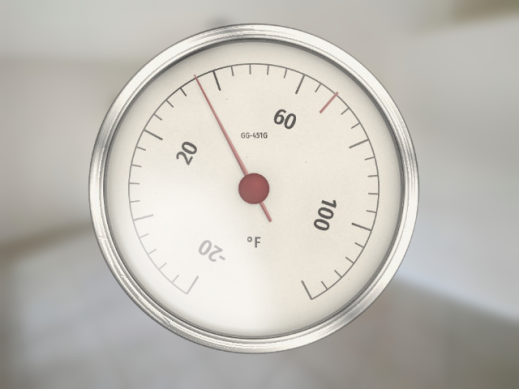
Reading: 36; °F
